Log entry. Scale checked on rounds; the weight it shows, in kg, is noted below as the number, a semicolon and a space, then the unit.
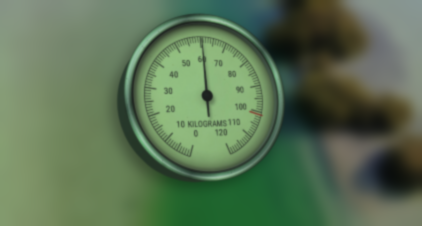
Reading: 60; kg
